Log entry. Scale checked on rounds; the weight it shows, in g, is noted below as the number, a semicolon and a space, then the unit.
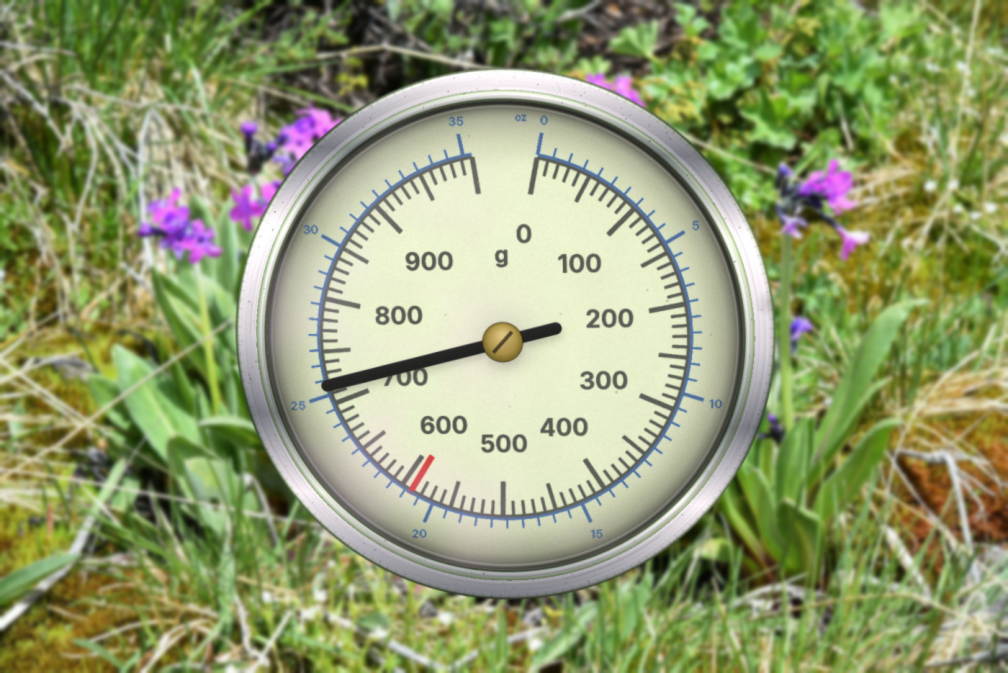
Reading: 720; g
